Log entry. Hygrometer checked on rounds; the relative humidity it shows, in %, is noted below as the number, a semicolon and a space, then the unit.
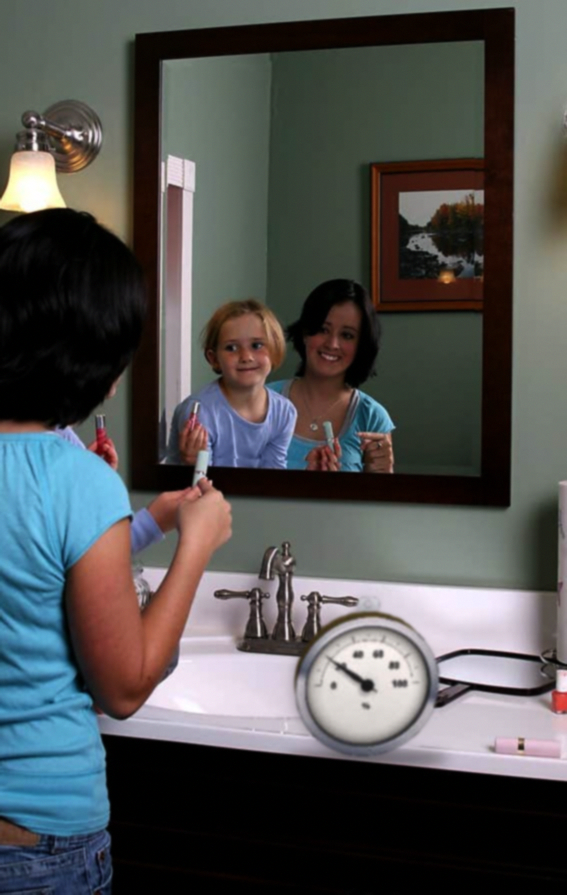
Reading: 20; %
